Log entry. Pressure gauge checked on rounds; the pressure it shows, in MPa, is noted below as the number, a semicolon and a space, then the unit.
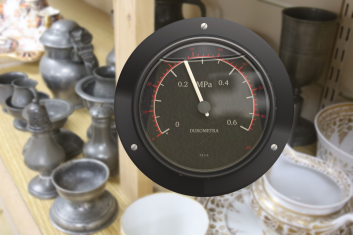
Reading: 0.25; MPa
